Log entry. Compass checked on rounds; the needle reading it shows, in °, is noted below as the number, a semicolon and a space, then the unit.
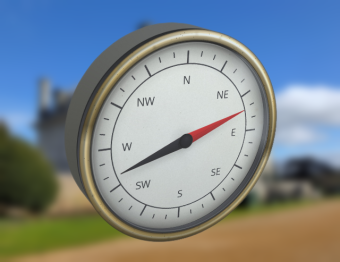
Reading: 70; °
